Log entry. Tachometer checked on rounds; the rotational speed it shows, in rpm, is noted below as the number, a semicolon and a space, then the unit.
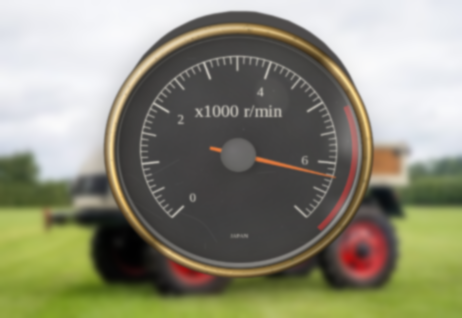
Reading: 6200; rpm
